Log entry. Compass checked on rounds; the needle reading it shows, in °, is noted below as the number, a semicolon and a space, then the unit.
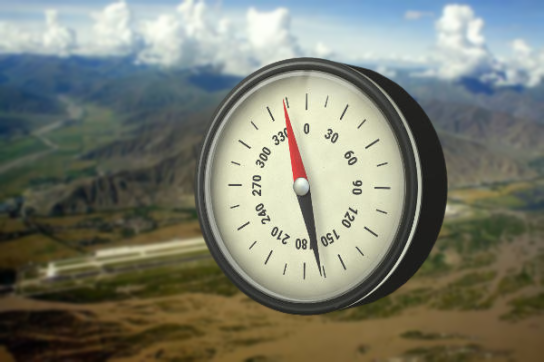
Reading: 345; °
